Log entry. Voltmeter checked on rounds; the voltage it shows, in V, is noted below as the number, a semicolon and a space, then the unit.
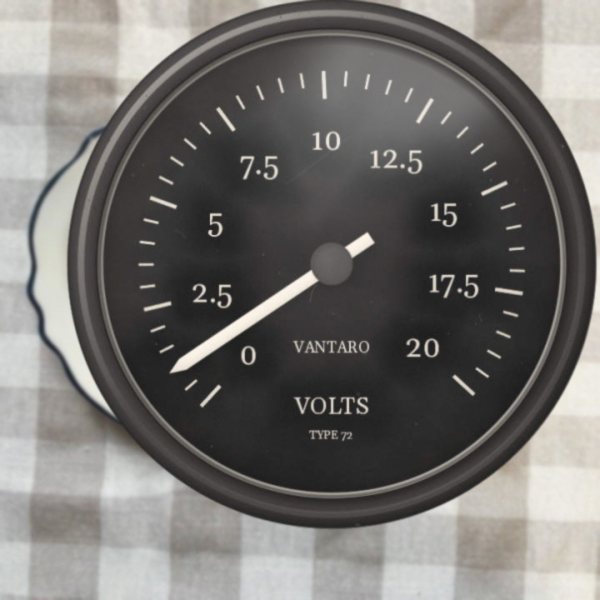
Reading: 1; V
